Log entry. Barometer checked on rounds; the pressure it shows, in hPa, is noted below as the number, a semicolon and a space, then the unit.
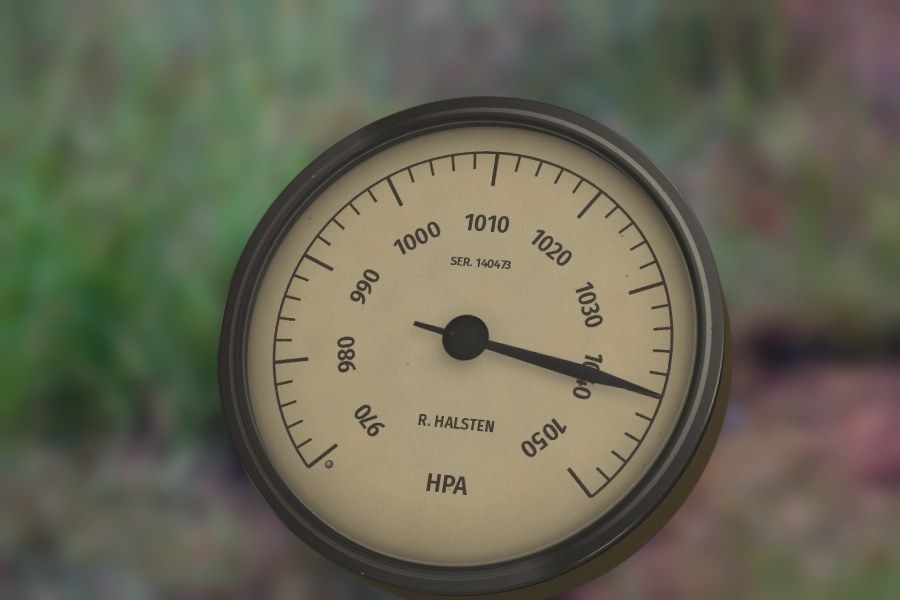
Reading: 1040; hPa
